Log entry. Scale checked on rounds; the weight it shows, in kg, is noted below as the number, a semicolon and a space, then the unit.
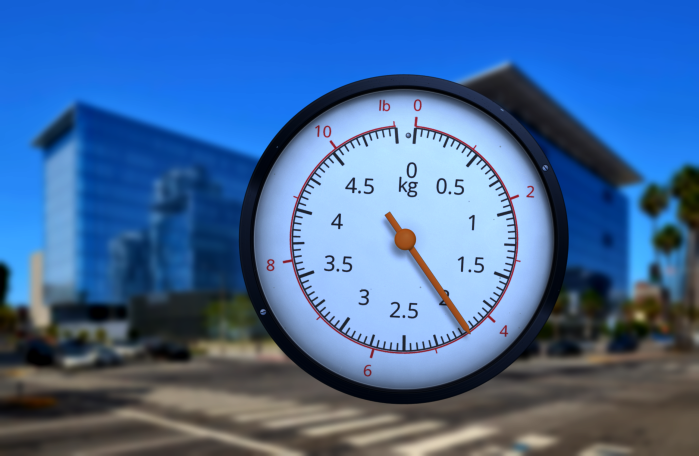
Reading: 2; kg
